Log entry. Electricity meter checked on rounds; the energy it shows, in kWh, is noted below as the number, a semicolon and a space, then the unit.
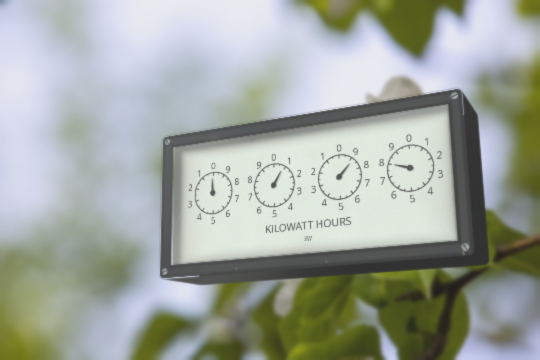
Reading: 88; kWh
